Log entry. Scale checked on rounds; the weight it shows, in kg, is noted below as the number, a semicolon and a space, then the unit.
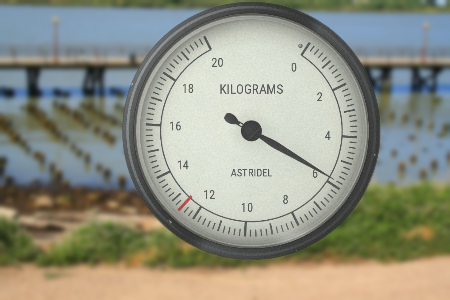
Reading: 5.8; kg
